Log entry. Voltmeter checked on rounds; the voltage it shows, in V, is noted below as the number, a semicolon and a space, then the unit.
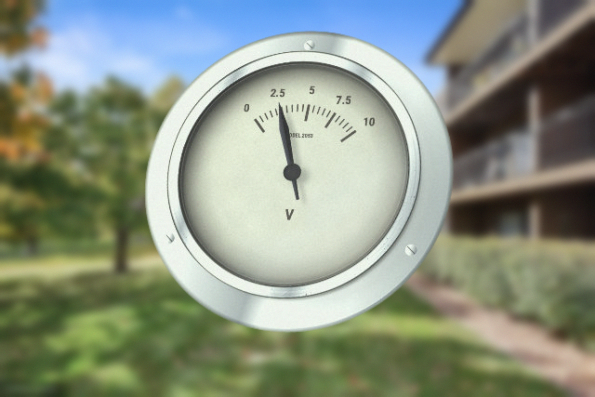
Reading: 2.5; V
